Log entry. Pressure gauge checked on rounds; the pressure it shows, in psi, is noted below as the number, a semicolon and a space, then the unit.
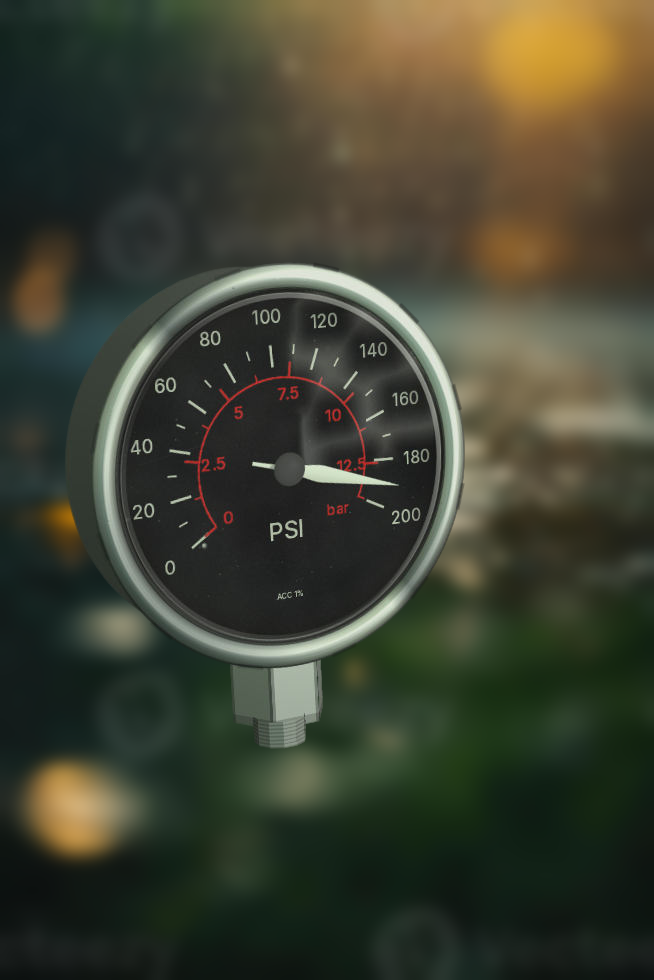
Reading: 190; psi
